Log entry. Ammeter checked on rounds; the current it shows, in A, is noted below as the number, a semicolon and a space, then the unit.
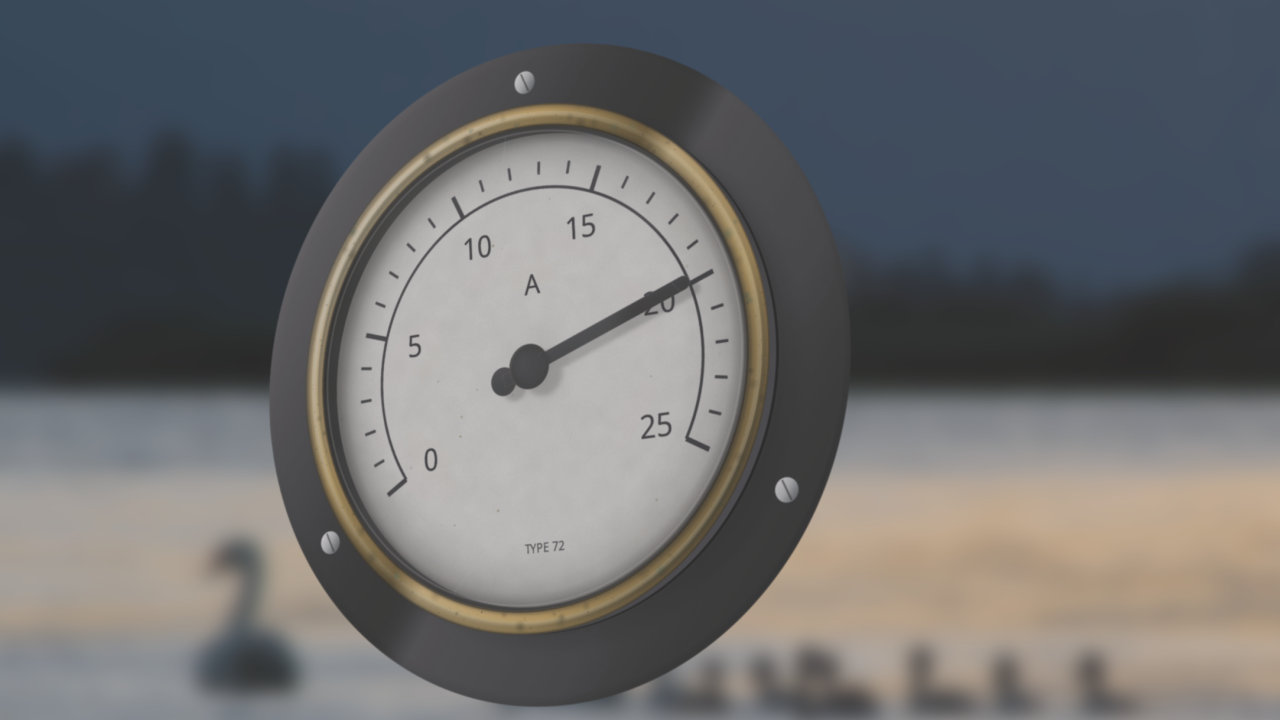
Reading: 20; A
